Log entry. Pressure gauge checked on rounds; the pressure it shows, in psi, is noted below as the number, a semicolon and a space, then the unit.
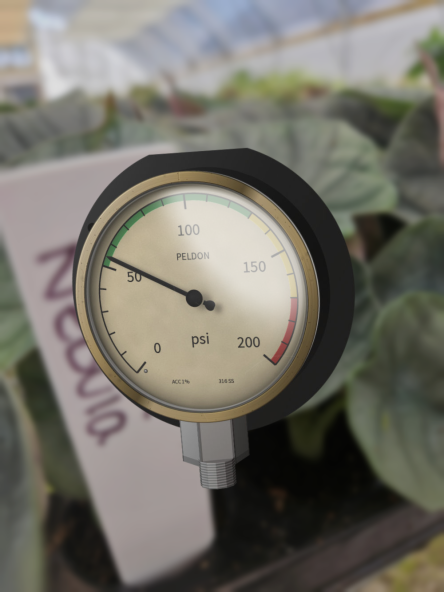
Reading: 55; psi
